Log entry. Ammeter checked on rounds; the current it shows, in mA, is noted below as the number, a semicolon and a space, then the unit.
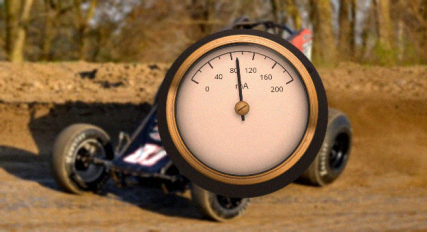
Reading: 90; mA
